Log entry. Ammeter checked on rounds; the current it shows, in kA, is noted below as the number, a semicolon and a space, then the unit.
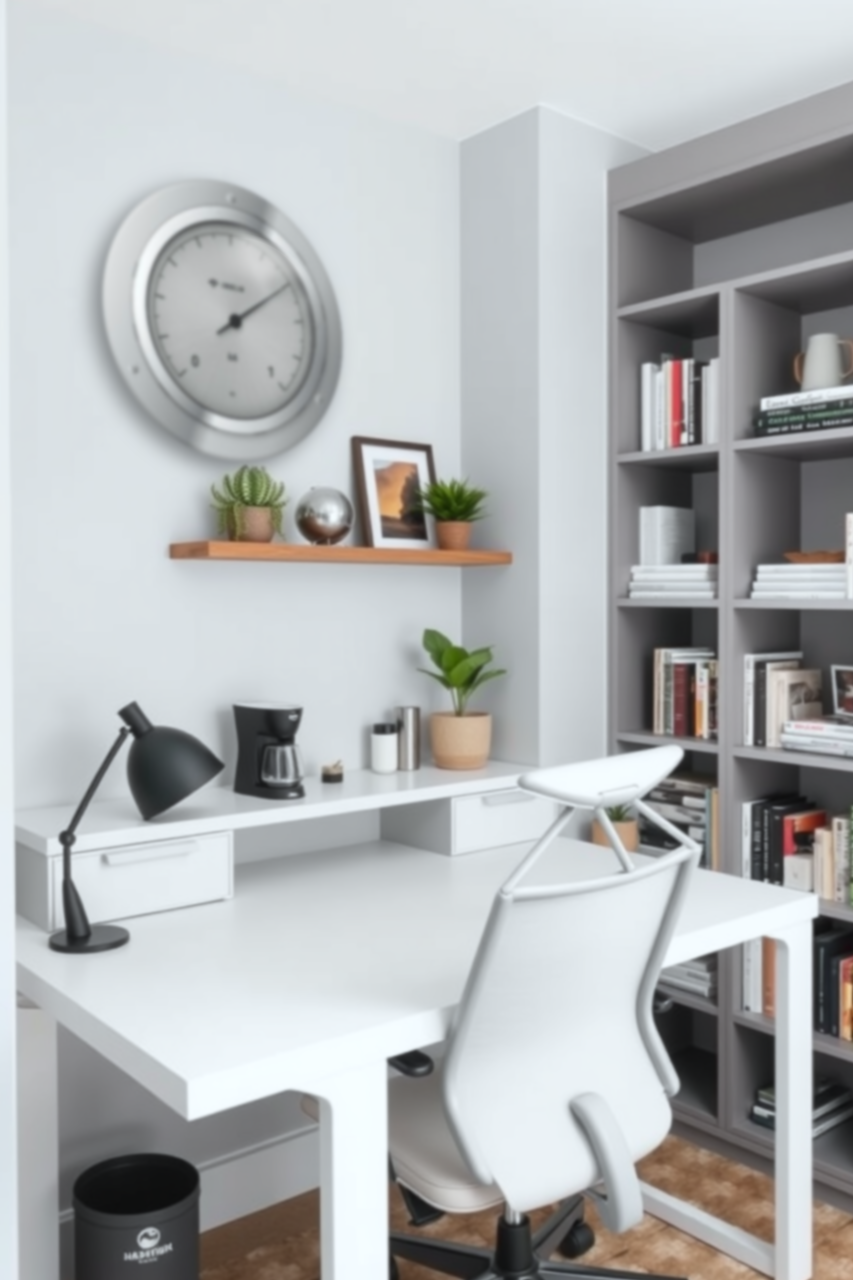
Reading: 0.7; kA
